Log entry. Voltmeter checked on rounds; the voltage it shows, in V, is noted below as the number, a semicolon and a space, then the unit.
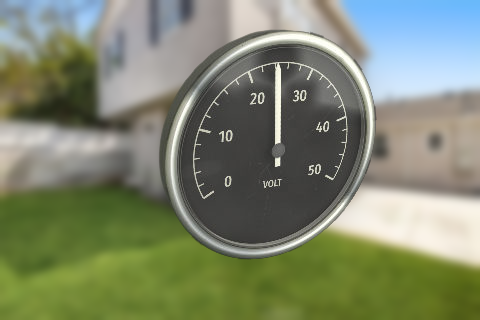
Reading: 24; V
